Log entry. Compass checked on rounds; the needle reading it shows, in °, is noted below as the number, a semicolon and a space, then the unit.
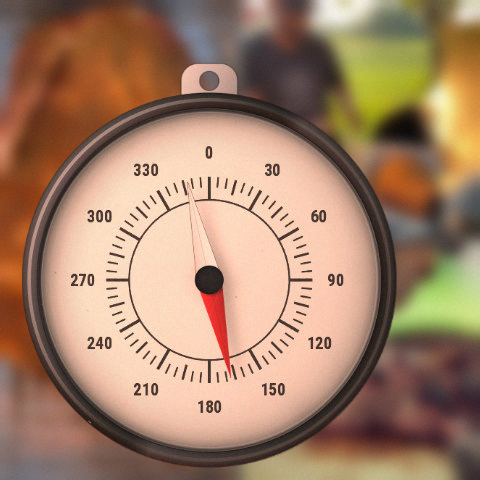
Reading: 167.5; °
